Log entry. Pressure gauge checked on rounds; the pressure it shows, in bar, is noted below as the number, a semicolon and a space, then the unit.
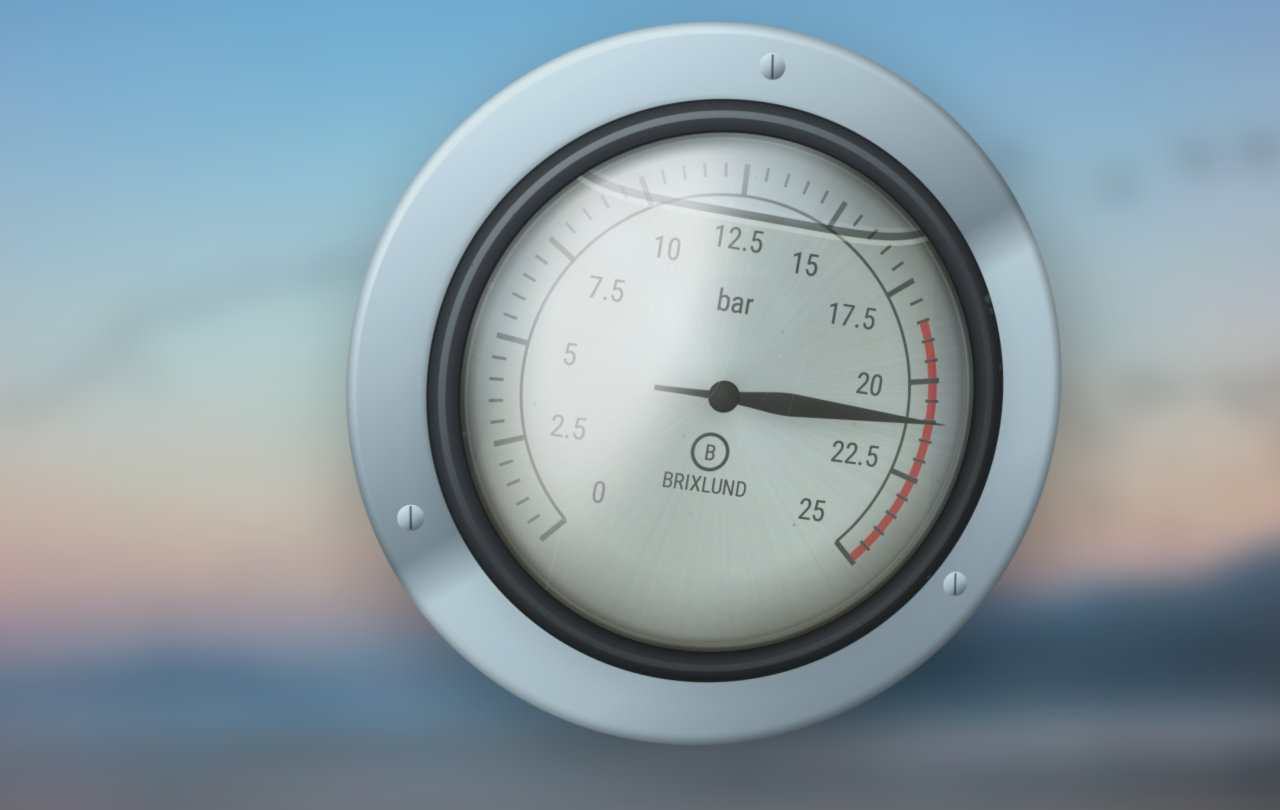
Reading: 21; bar
